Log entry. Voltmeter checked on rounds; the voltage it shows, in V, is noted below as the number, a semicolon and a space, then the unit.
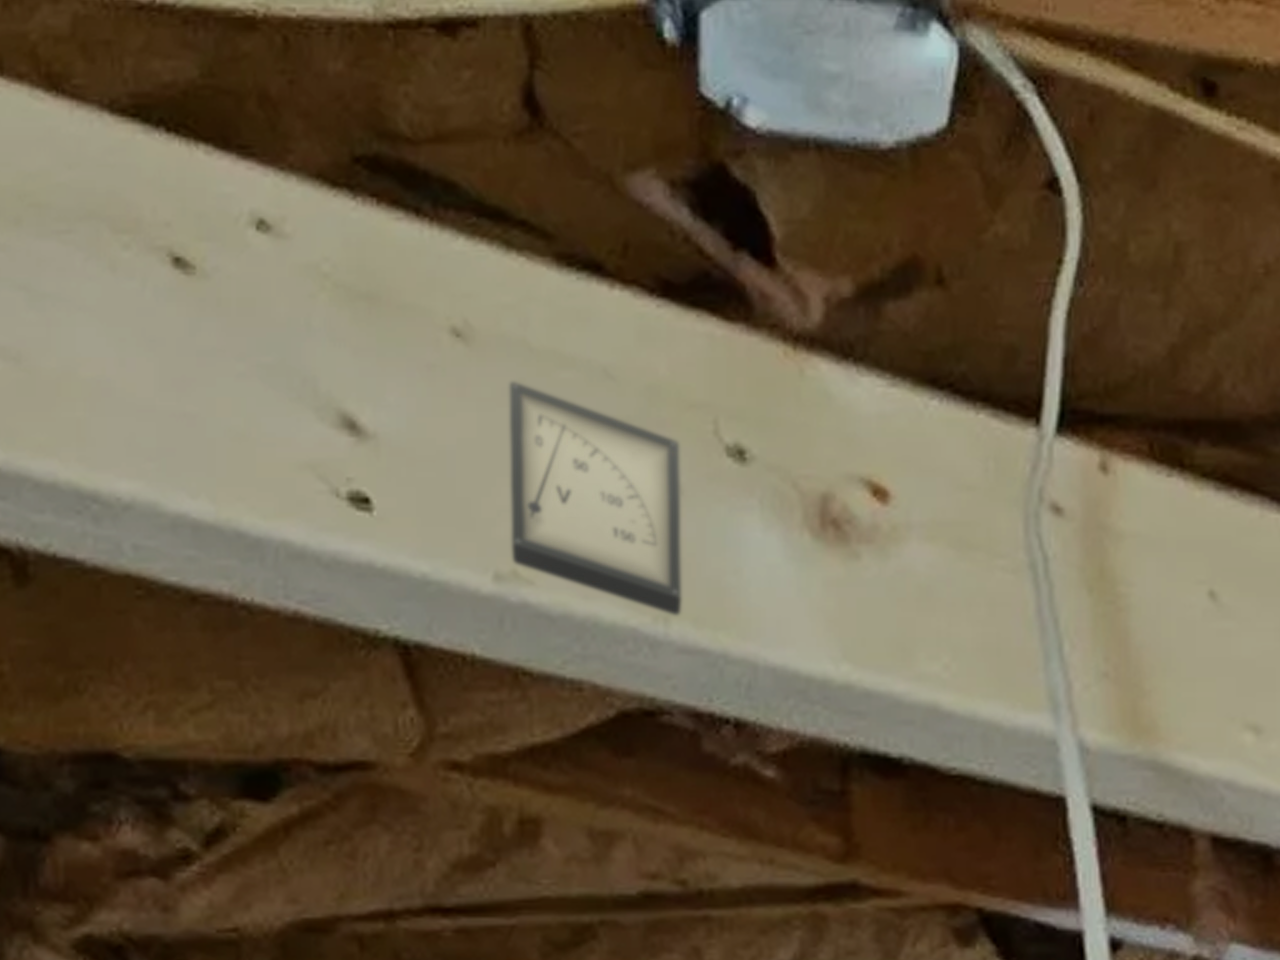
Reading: 20; V
